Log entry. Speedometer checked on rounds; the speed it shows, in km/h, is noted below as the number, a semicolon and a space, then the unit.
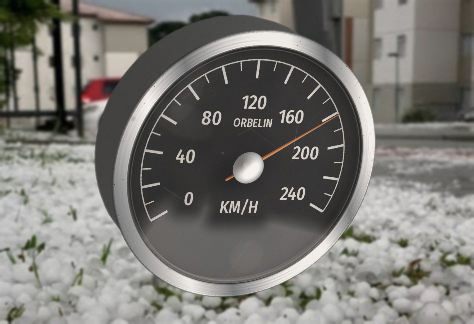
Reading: 180; km/h
